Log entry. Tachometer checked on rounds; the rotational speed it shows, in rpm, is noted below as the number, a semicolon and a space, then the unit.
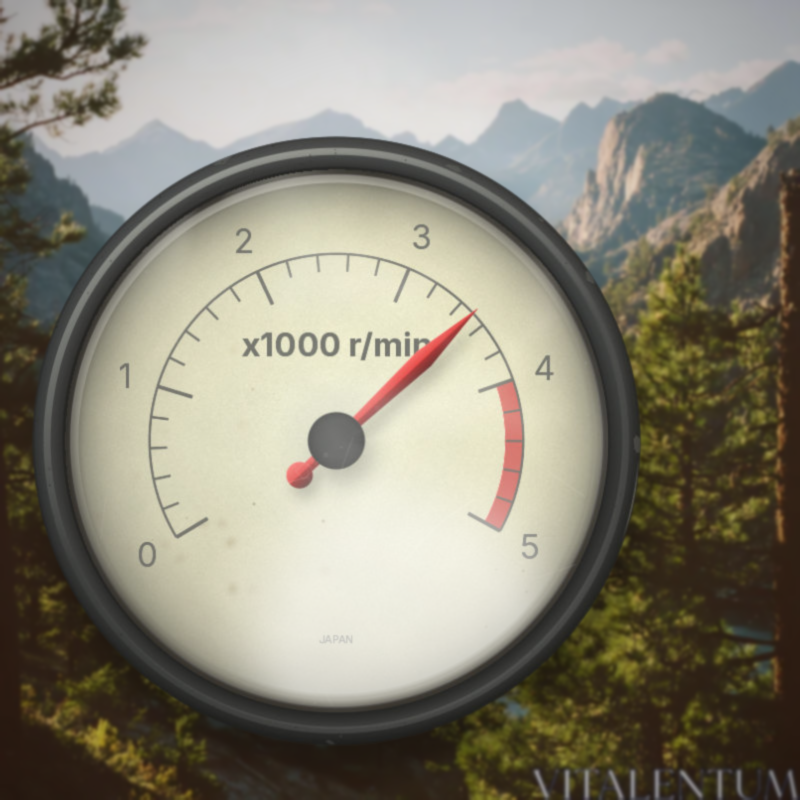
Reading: 3500; rpm
